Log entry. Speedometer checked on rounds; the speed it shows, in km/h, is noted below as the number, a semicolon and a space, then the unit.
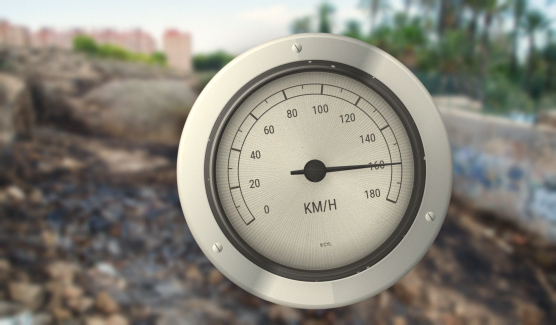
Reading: 160; km/h
